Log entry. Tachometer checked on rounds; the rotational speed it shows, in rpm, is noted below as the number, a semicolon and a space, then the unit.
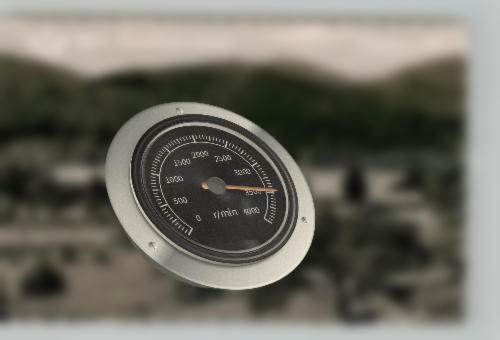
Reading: 3500; rpm
